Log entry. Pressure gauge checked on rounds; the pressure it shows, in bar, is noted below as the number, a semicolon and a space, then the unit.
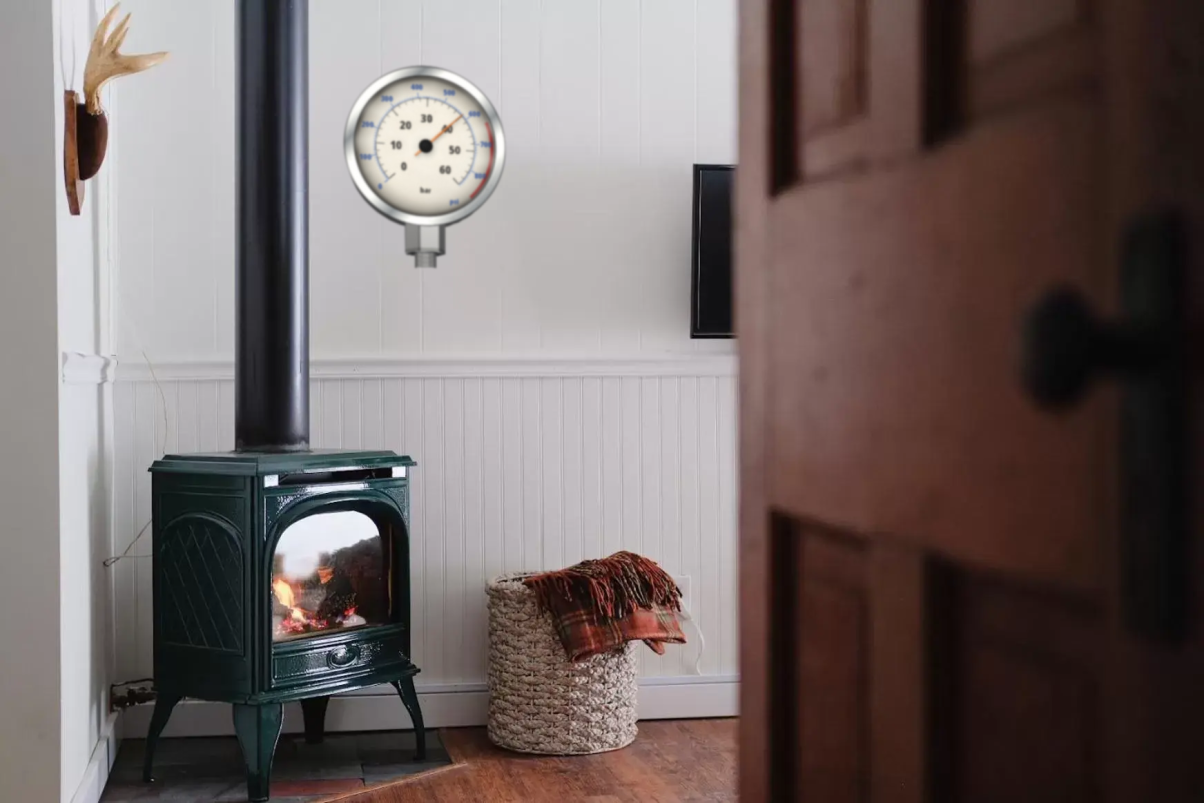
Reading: 40; bar
